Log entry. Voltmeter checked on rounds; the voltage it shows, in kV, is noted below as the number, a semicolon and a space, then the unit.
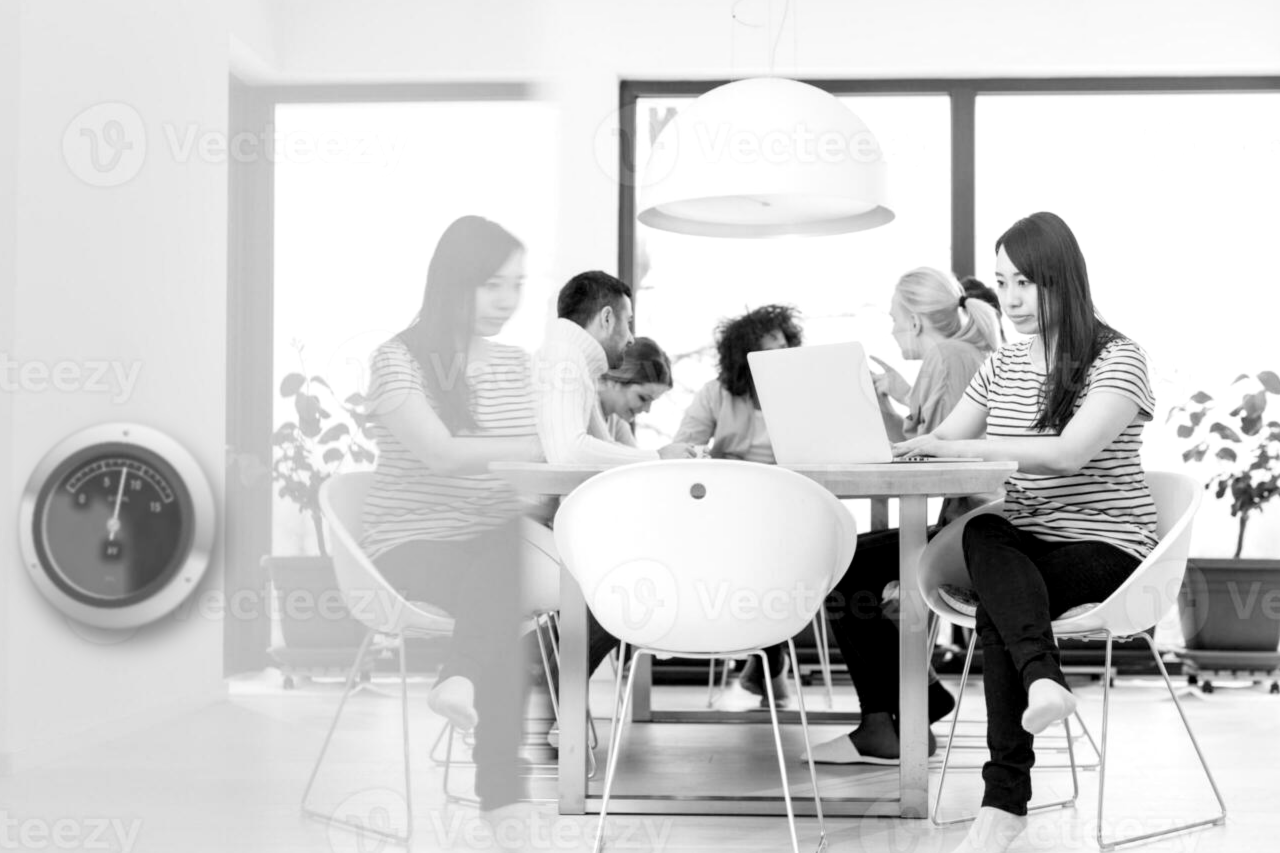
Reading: 8; kV
